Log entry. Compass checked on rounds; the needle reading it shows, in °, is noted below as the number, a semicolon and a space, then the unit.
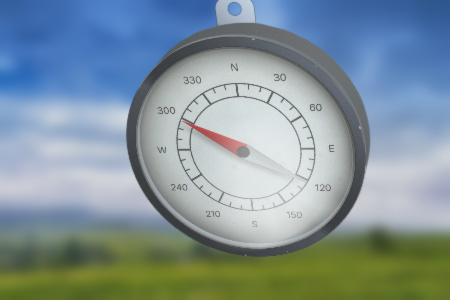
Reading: 300; °
